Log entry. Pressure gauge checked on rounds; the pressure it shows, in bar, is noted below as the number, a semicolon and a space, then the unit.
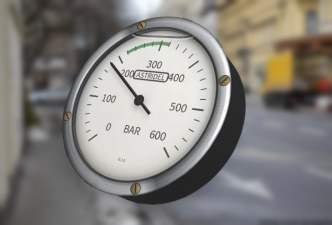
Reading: 180; bar
